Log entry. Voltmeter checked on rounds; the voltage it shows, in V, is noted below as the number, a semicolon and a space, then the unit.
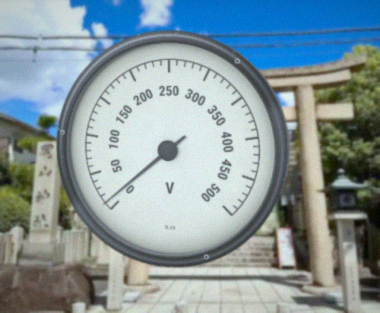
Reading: 10; V
